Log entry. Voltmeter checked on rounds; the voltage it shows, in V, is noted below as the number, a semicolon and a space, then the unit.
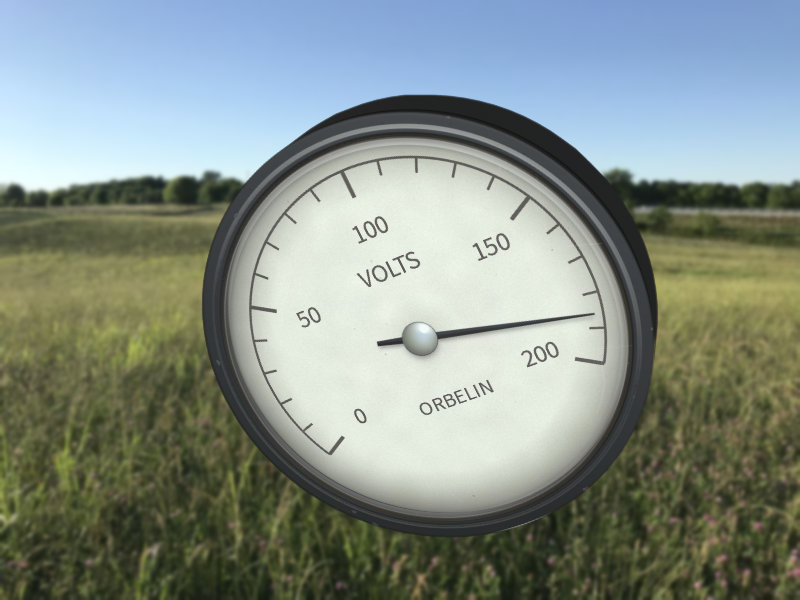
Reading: 185; V
